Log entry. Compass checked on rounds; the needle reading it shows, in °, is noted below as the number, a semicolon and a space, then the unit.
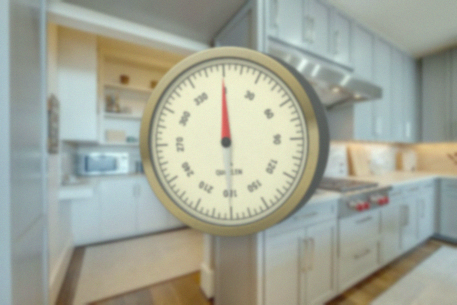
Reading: 0; °
